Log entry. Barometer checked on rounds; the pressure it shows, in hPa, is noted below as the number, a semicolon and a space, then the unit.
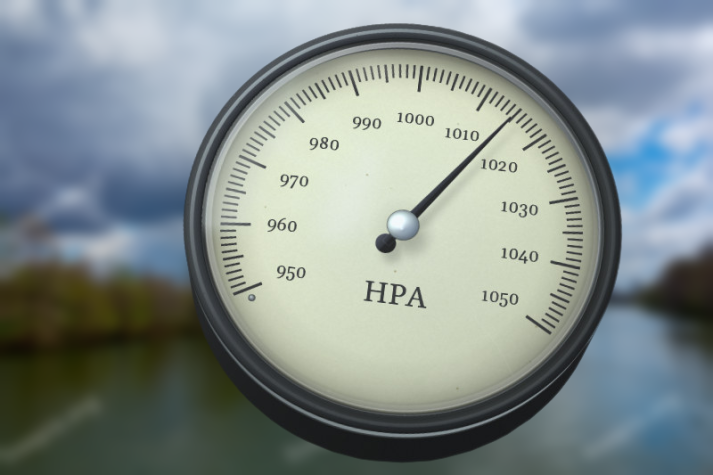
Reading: 1015; hPa
